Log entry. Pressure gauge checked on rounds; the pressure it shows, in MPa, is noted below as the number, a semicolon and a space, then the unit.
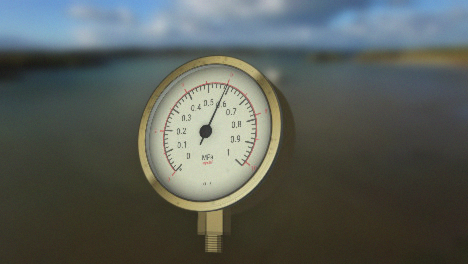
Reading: 0.6; MPa
